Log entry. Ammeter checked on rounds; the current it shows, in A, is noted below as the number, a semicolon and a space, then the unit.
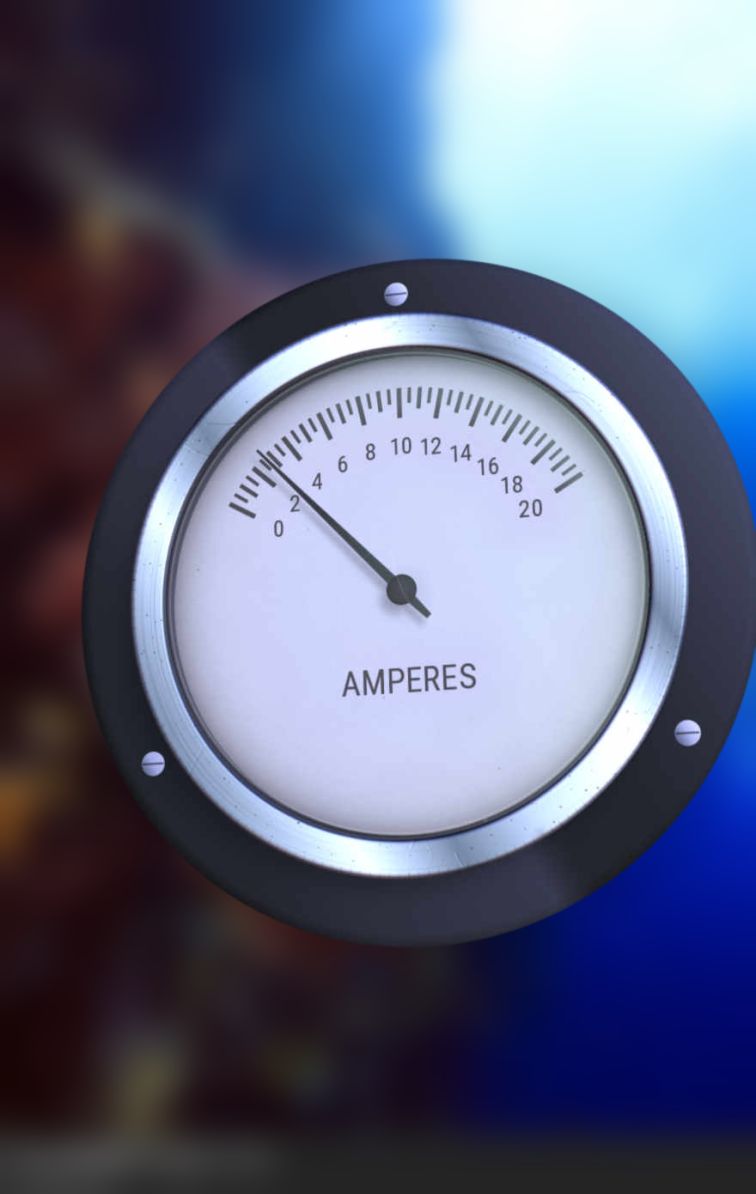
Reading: 2.75; A
